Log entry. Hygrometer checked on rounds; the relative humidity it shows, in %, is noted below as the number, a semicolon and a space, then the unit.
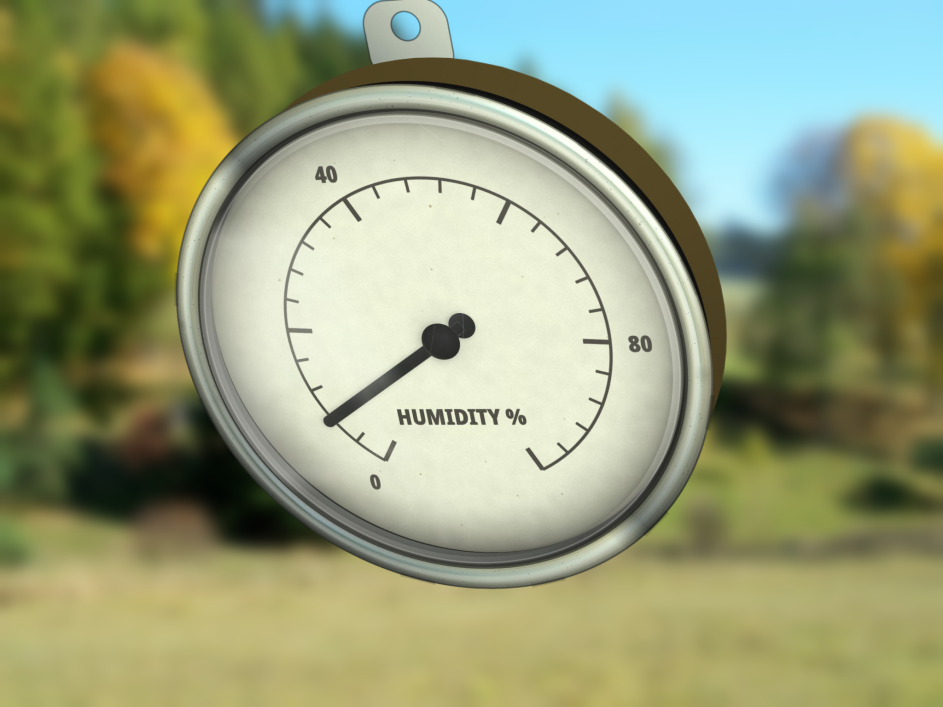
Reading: 8; %
